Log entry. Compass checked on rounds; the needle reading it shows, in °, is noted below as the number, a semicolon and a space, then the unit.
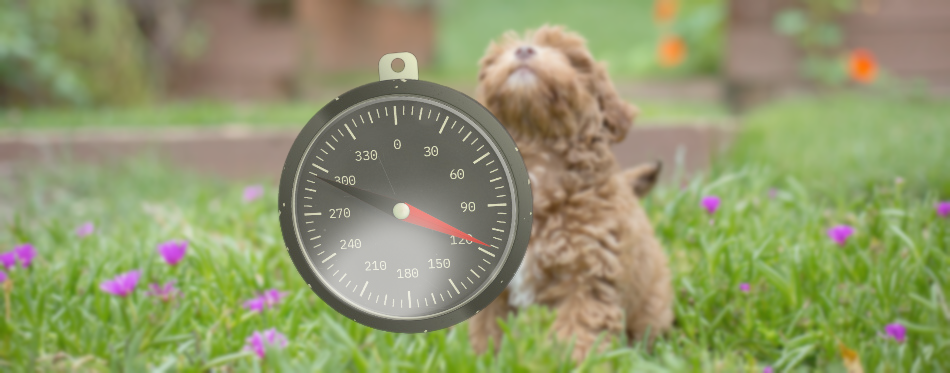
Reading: 115; °
